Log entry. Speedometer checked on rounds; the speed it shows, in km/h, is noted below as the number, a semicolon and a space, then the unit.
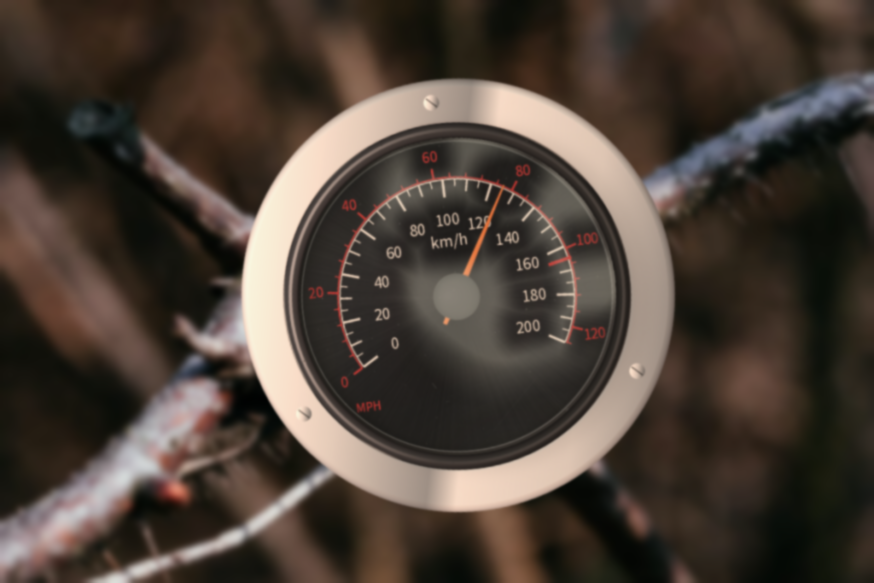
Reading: 125; km/h
